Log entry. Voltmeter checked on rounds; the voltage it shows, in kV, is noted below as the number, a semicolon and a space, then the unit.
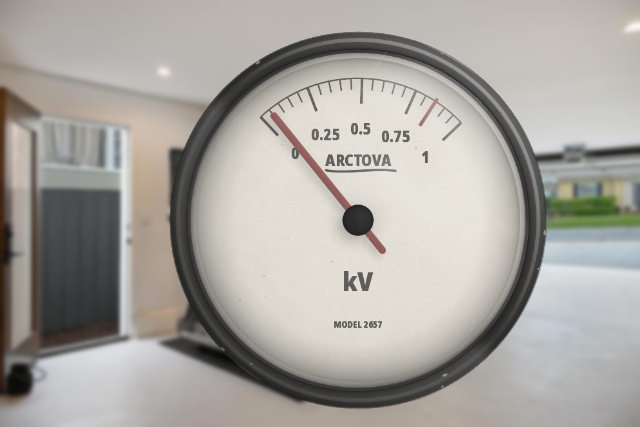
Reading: 0.05; kV
